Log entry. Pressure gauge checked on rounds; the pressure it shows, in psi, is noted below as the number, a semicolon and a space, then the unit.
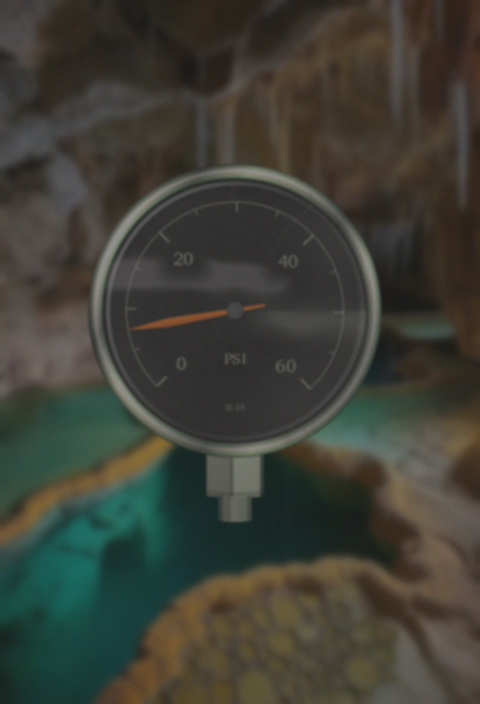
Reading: 7.5; psi
